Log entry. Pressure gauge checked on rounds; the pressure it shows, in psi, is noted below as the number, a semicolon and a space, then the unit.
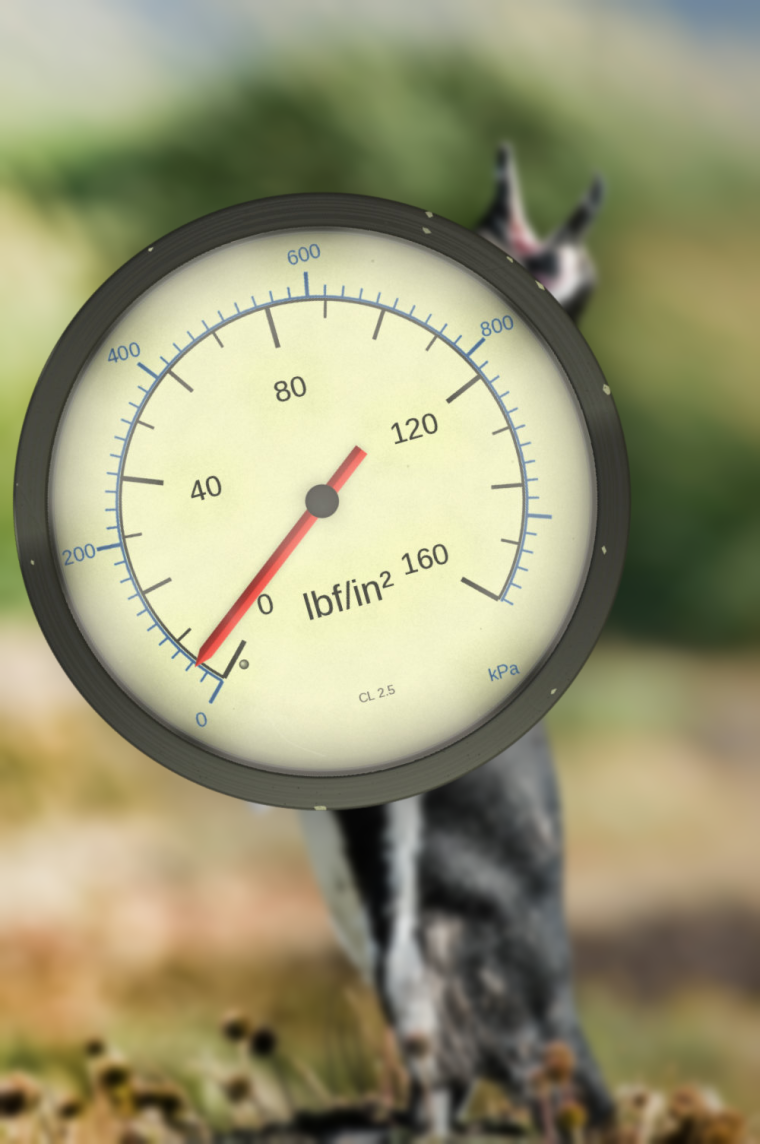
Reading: 5; psi
